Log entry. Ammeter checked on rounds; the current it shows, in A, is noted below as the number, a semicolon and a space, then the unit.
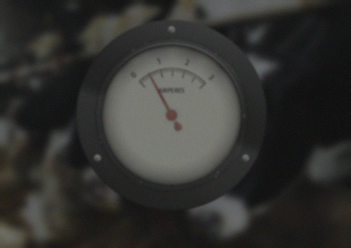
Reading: 0.5; A
